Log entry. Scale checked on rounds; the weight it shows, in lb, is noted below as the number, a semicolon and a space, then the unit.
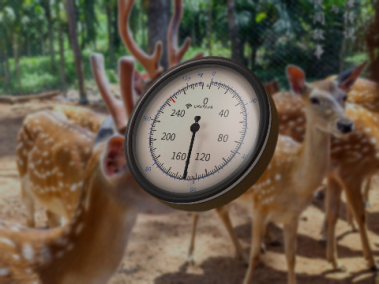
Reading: 140; lb
